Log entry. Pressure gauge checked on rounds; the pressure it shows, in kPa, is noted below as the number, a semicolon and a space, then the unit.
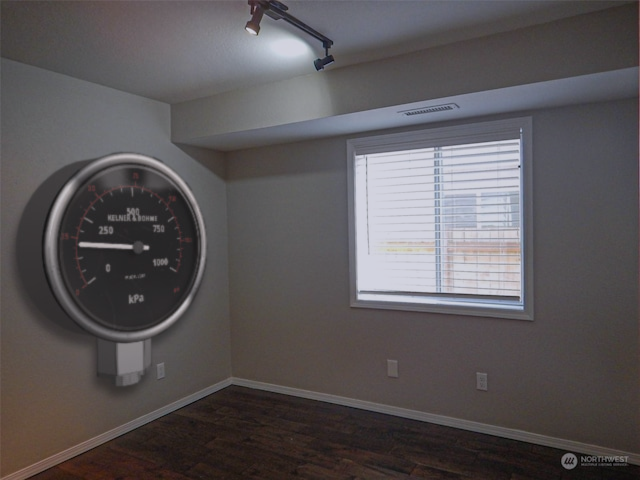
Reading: 150; kPa
